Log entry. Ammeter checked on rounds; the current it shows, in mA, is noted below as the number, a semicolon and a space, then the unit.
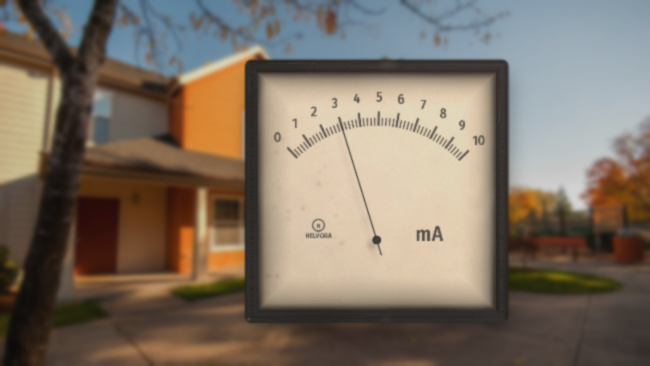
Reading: 3; mA
